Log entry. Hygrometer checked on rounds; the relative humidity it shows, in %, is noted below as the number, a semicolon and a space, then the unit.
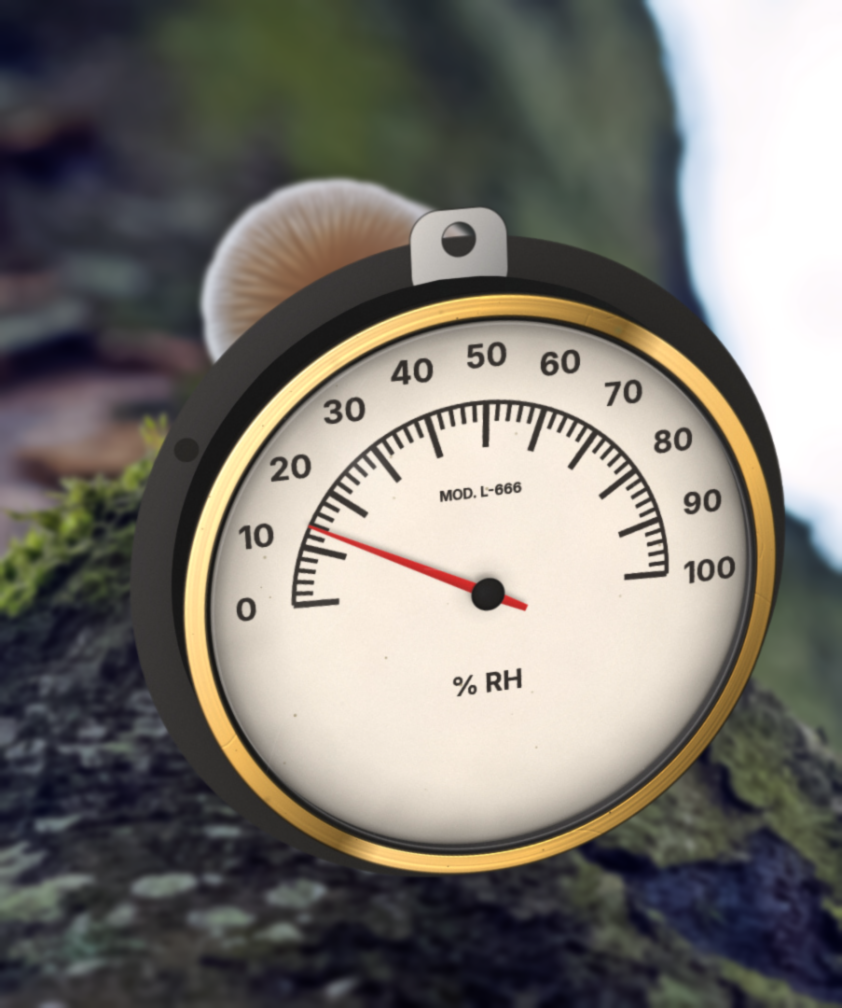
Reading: 14; %
